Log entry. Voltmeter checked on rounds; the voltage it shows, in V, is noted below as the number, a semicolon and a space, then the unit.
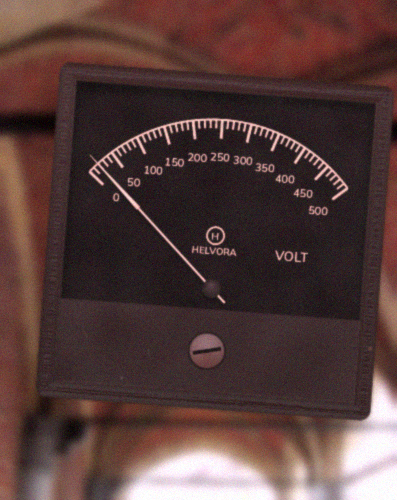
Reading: 20; V
